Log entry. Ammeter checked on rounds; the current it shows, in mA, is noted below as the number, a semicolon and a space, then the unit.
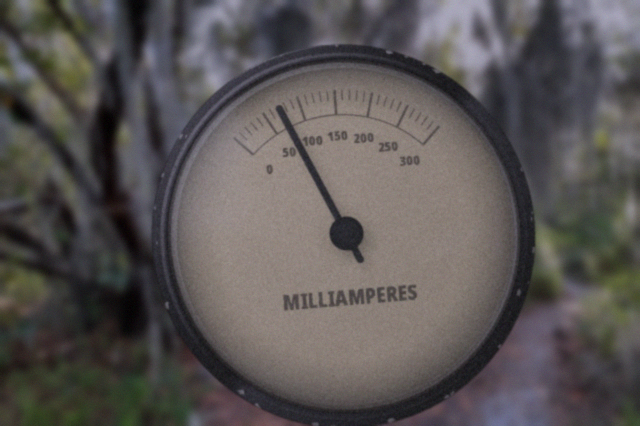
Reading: 70; mA
